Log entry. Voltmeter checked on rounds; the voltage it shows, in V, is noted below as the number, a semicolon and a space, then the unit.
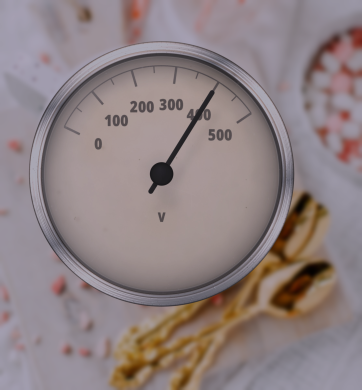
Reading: 400; V
